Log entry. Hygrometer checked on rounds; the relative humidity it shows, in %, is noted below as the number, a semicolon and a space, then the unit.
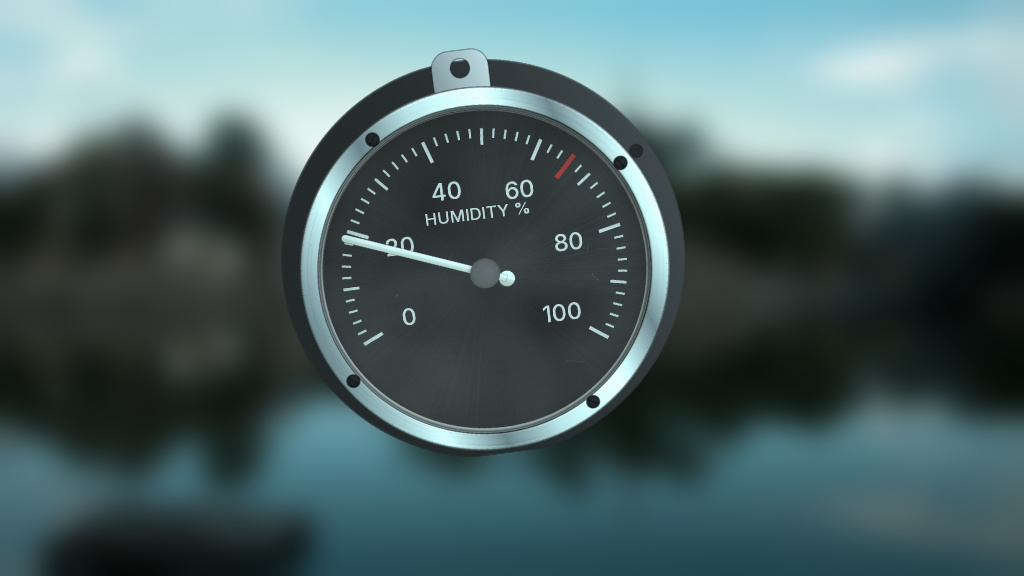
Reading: 19; %
